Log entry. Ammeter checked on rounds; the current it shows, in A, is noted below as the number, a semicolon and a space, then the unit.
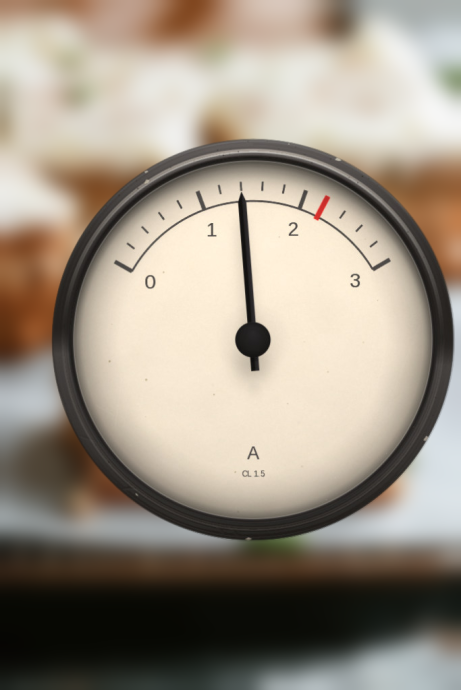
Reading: 1.4; A
